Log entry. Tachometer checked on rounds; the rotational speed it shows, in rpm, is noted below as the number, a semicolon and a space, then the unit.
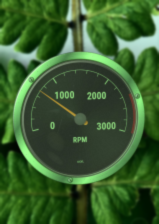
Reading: 700; rpm
